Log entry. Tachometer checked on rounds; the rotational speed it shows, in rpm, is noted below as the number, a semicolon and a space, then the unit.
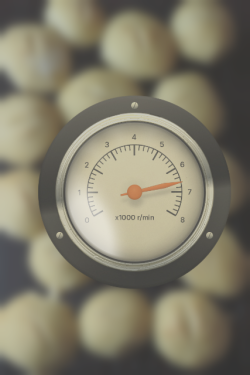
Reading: 6600; rpm
